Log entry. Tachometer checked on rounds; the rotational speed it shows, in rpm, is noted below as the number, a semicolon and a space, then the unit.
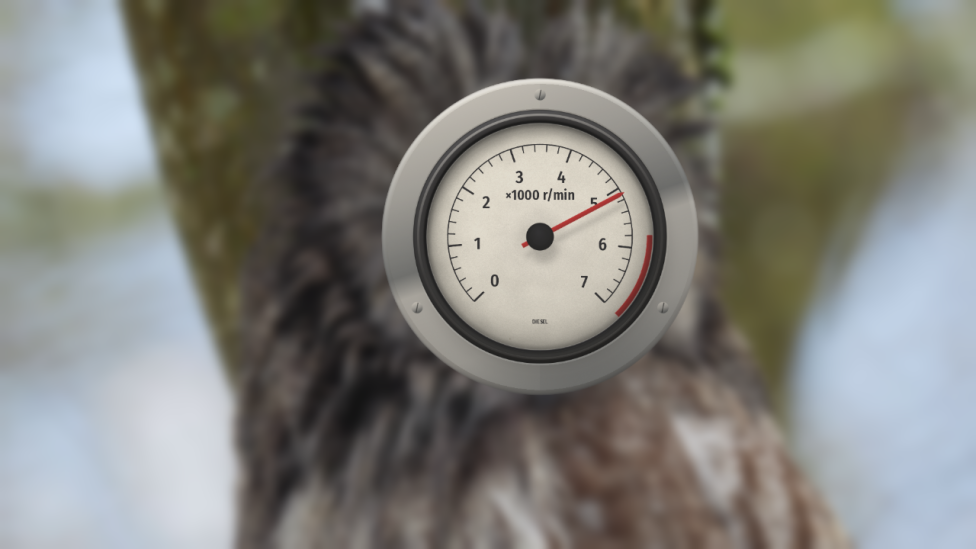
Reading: 5100; rpm
